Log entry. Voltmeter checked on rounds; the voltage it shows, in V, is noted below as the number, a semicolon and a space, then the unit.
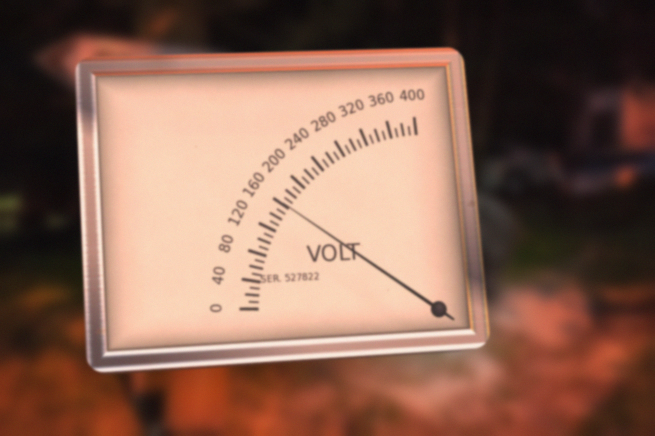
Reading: 160; V
